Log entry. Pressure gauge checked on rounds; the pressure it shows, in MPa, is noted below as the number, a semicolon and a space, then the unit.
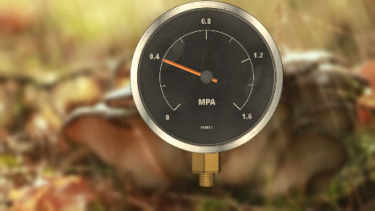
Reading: 0.4; MPa
